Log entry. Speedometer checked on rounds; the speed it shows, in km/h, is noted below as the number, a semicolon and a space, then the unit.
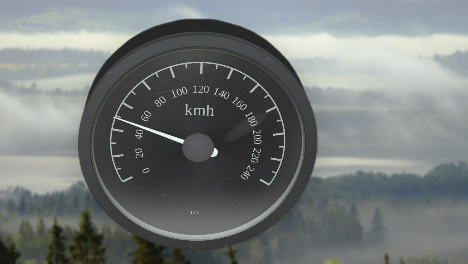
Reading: 50; km/h
